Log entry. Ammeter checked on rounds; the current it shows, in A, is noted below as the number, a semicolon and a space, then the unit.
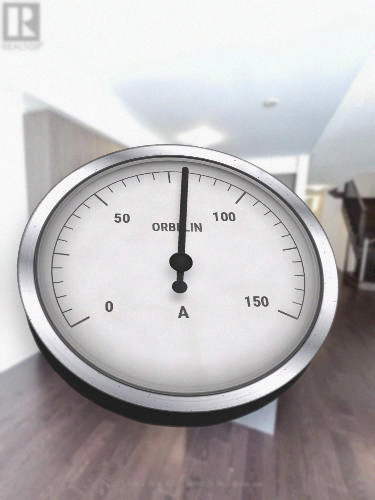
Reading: 80; A
